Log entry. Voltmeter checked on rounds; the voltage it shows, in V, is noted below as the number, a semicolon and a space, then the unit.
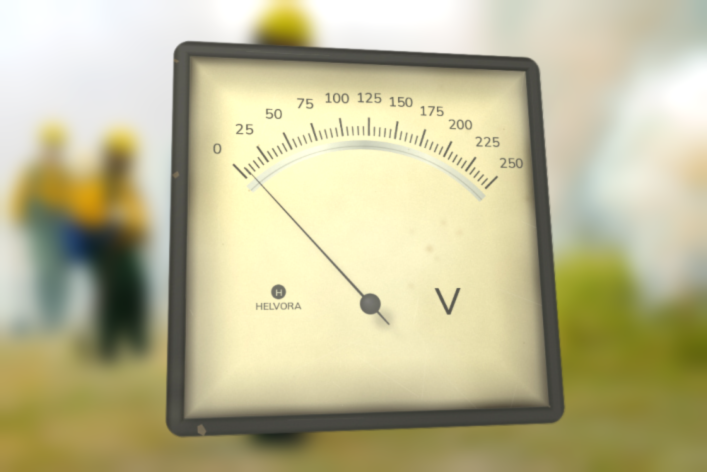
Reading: 5; V
